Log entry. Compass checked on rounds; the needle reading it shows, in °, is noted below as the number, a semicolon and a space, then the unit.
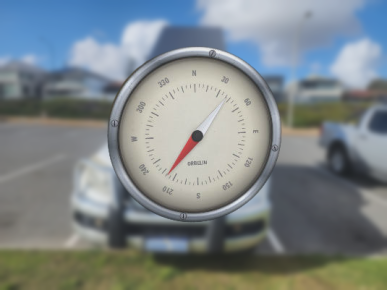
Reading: 220; °
